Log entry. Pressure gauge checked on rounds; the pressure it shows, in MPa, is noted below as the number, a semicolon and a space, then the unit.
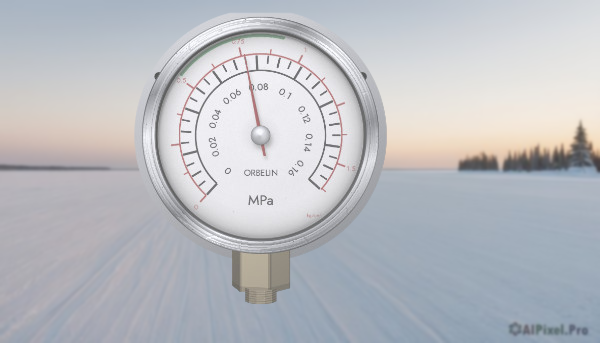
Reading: 0.075; MPa
